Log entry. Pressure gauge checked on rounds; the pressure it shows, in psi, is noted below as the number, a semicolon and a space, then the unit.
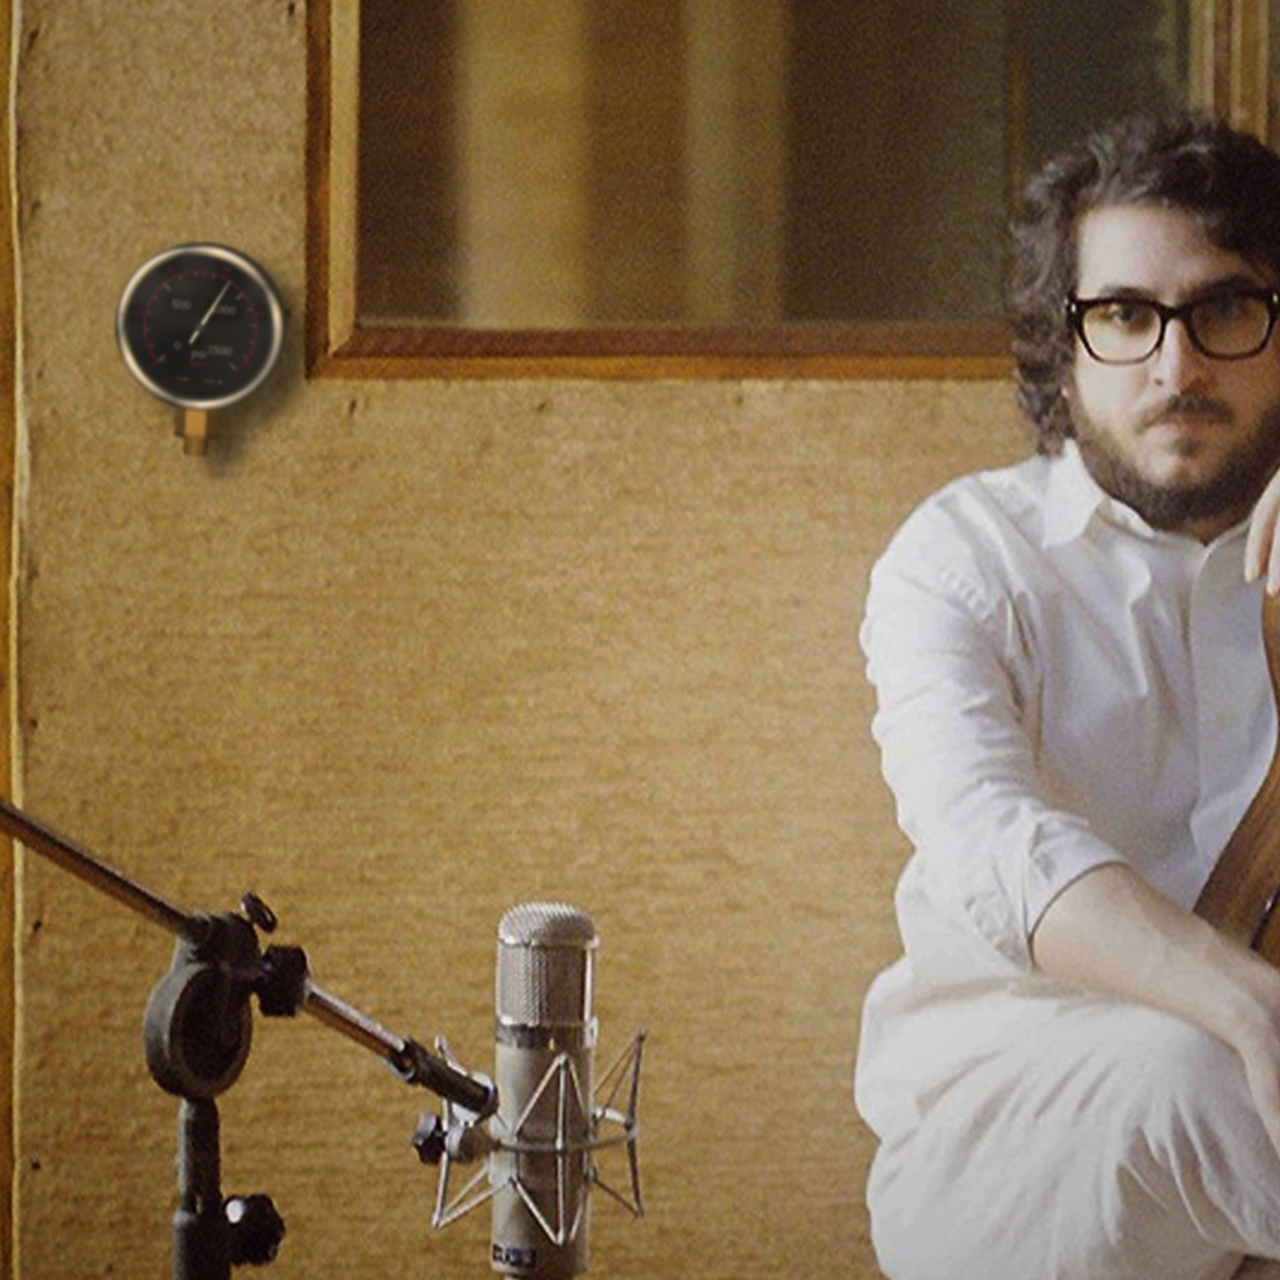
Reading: 900; psi
